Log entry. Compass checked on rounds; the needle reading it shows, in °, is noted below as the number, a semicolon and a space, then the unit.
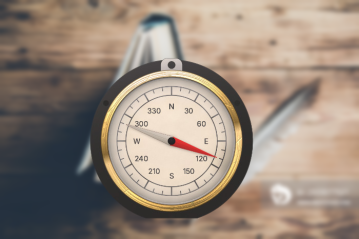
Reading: 110; °
